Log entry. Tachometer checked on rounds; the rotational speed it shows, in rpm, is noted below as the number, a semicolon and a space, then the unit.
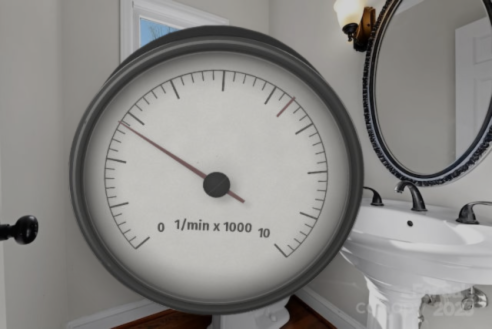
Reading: 2800; rpm
